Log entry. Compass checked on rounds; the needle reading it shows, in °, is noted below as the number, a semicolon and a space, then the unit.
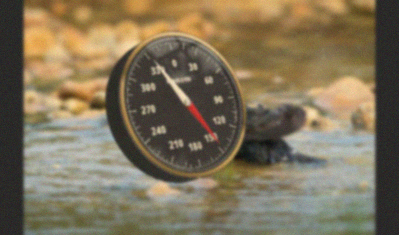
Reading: 150; °
